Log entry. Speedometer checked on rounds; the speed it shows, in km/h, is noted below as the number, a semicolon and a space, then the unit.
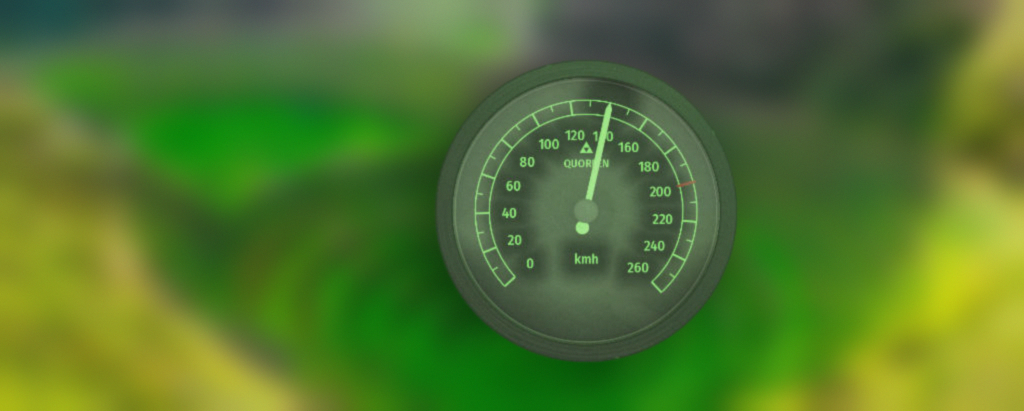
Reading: 140; km/h
